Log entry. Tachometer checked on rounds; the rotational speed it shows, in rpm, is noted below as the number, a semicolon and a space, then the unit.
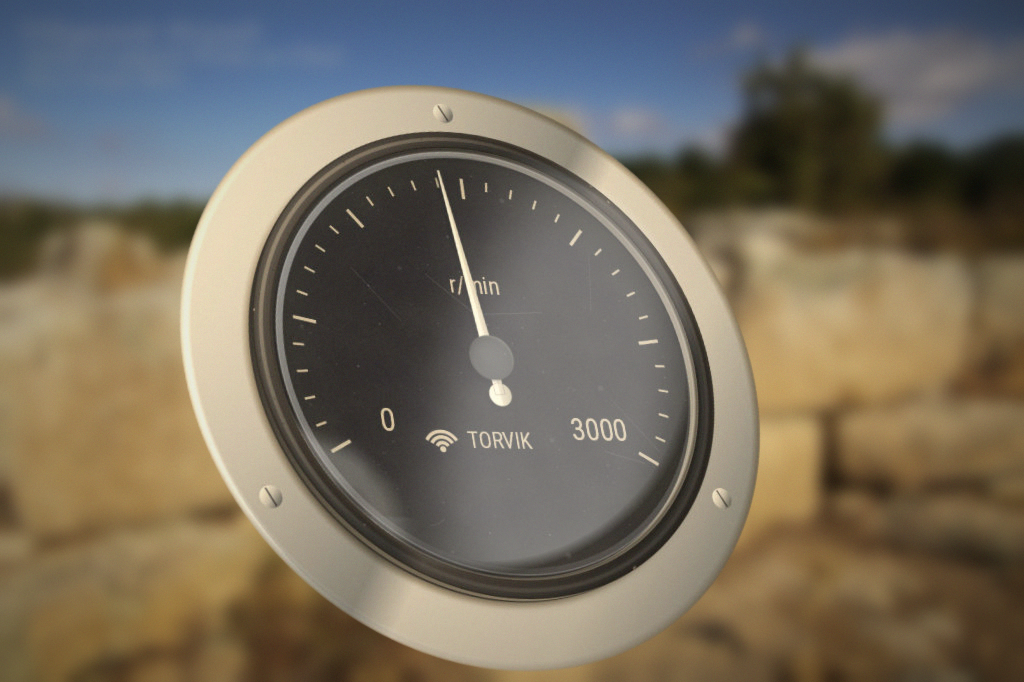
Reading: 1400; rpm
